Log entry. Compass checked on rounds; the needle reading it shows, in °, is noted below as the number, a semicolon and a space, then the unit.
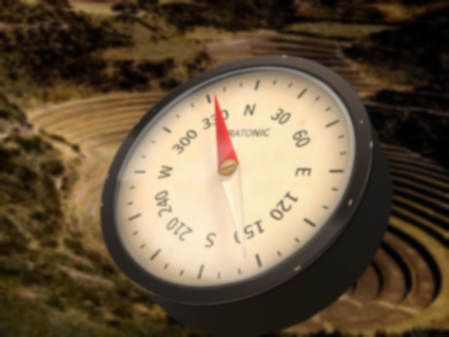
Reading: 335; °
